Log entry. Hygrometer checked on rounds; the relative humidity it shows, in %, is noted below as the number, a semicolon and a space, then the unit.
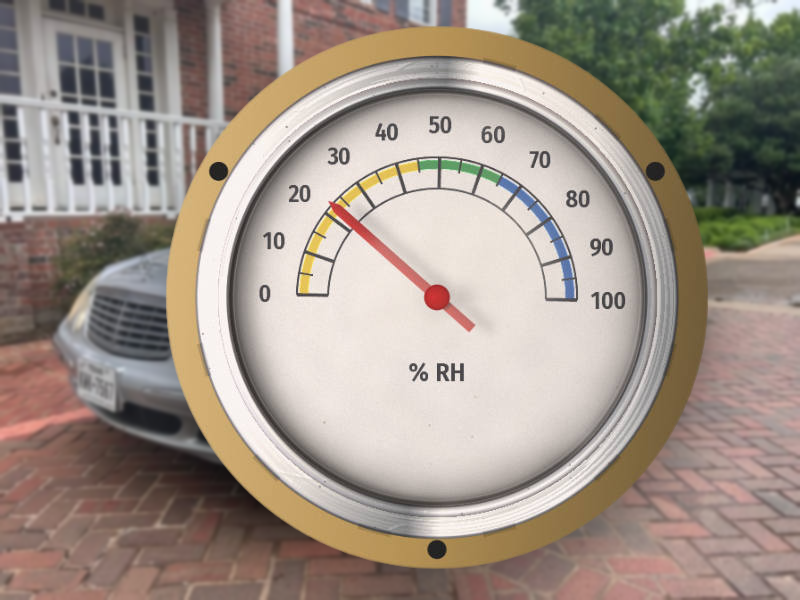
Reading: 22.5; %
